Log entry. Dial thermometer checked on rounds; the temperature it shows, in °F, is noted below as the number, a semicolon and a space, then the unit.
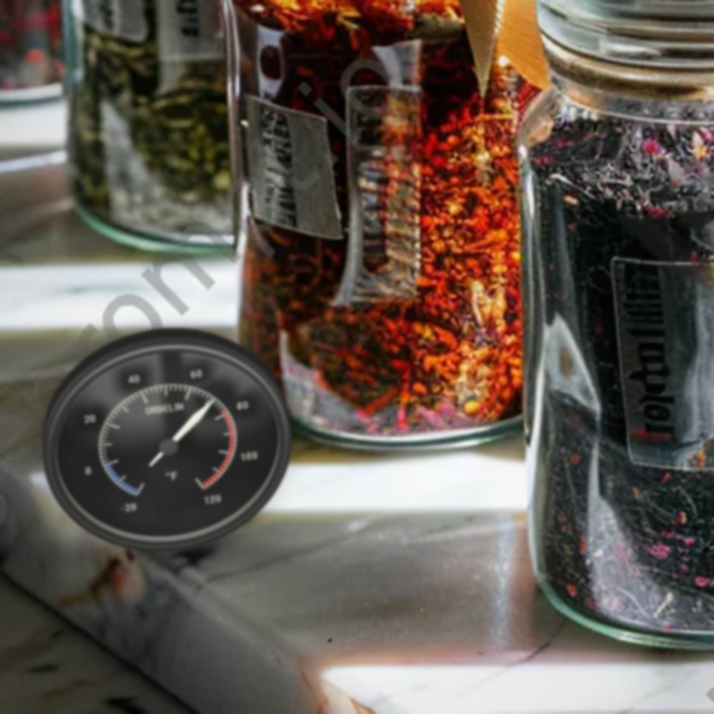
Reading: 70; °F
